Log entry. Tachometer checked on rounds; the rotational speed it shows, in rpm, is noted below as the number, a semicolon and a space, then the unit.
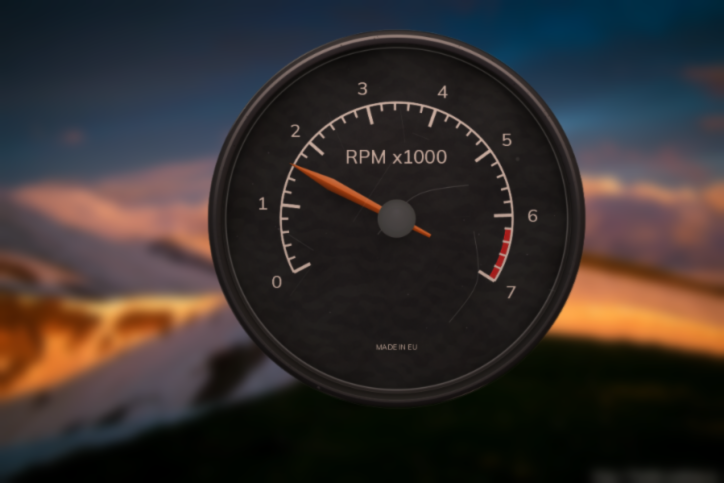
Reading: 1600; rpm
